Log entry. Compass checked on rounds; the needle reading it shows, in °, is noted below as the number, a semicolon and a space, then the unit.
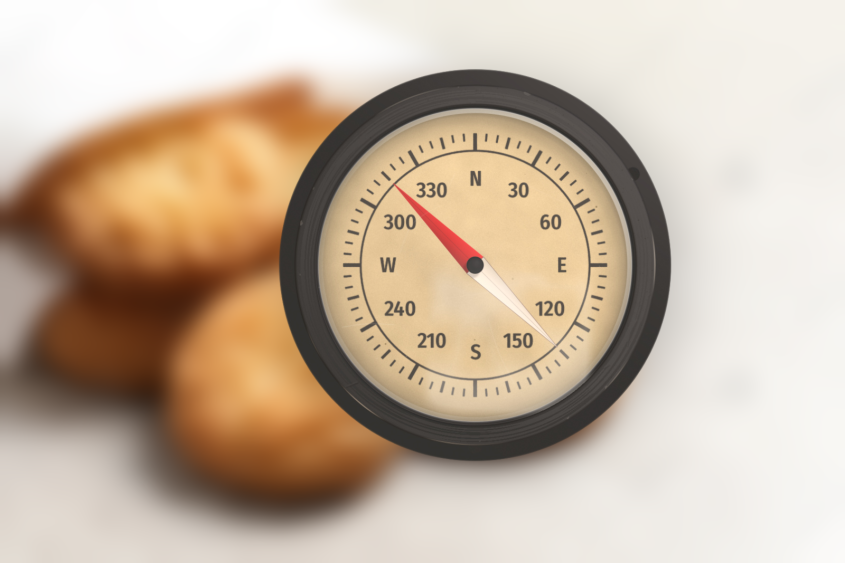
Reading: 315; °
